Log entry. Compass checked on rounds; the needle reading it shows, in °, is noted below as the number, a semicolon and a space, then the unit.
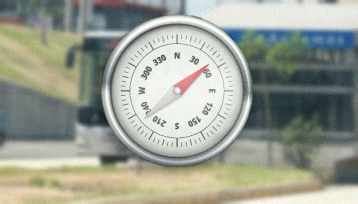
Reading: 50; °
